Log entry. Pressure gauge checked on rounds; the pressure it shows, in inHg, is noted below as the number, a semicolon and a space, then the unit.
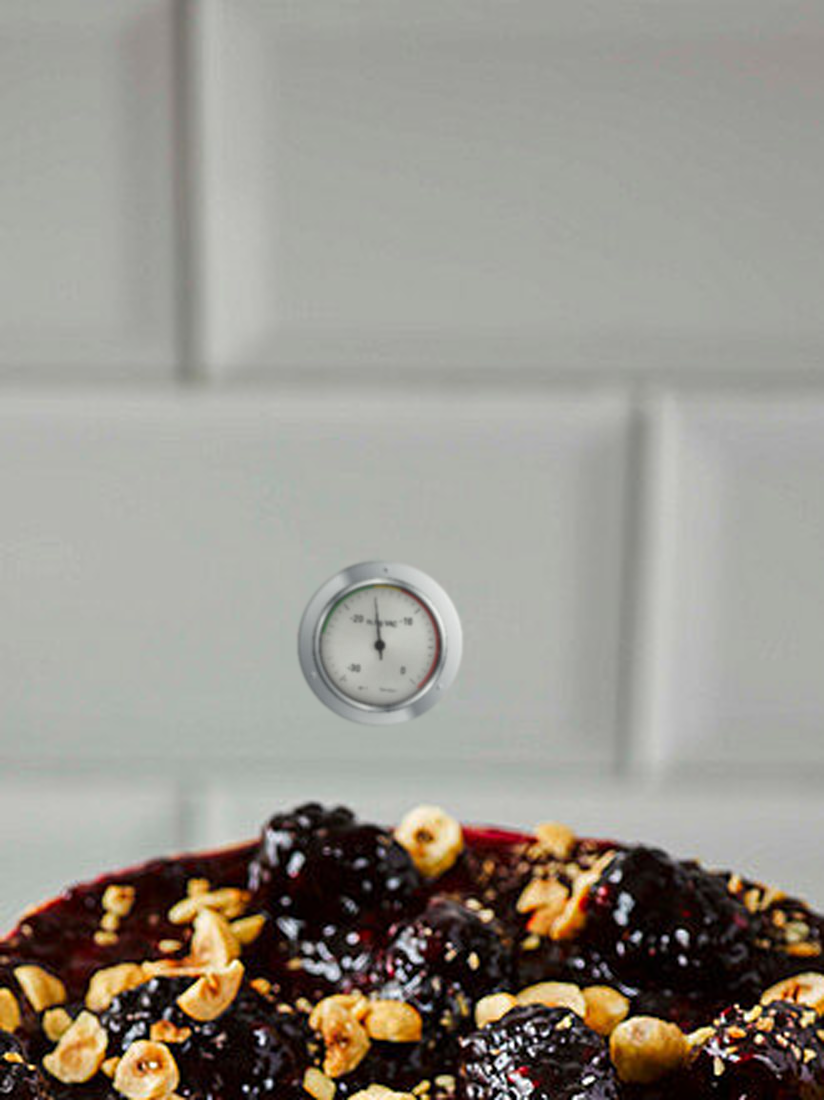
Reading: -16; inHg
